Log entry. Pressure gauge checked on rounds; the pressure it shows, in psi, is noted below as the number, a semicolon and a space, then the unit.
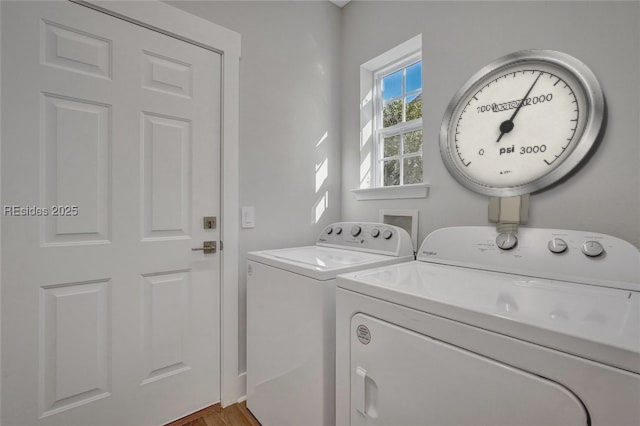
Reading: 1800; psi
